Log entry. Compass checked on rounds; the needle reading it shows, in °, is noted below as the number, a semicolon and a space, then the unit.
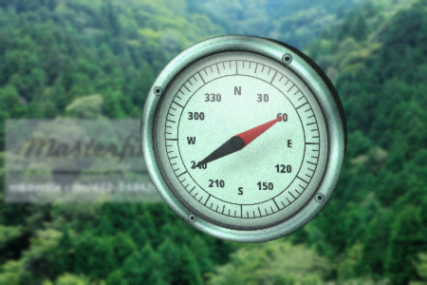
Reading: 60; °
